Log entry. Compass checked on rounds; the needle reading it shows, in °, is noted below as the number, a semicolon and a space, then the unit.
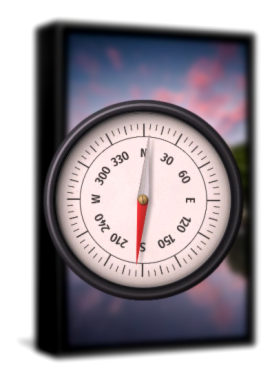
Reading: 185; °
